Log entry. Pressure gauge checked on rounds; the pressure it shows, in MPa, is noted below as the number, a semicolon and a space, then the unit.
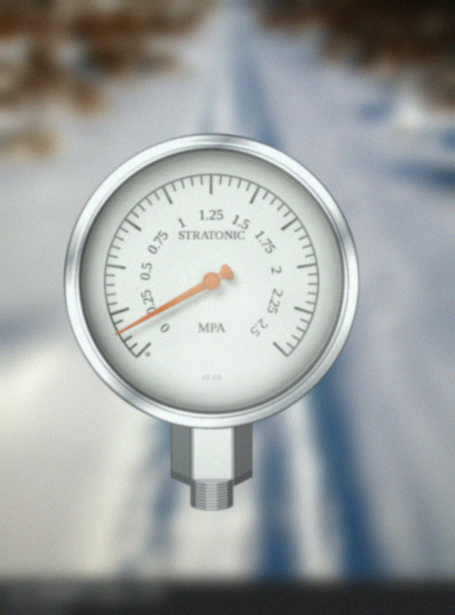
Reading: 0.15; MPa
